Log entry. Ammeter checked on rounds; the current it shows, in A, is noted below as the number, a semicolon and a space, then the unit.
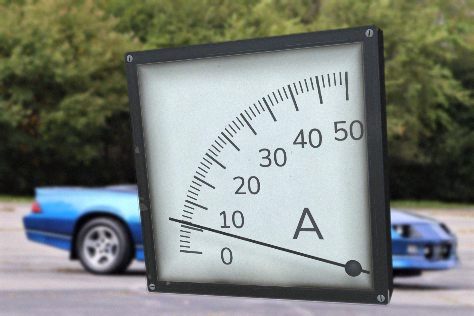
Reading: 6; A
